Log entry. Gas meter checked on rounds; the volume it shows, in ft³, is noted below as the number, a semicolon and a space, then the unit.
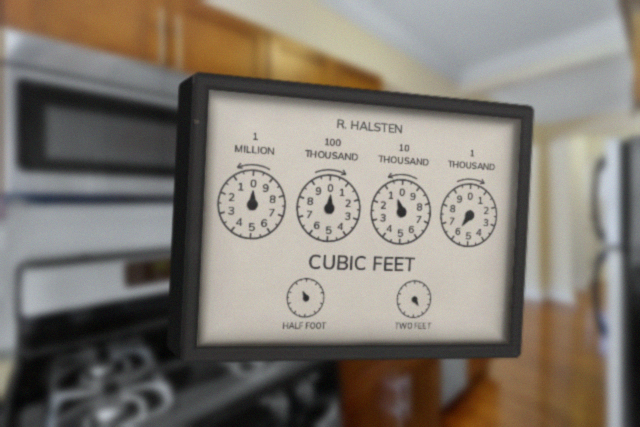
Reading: 600; ft³
